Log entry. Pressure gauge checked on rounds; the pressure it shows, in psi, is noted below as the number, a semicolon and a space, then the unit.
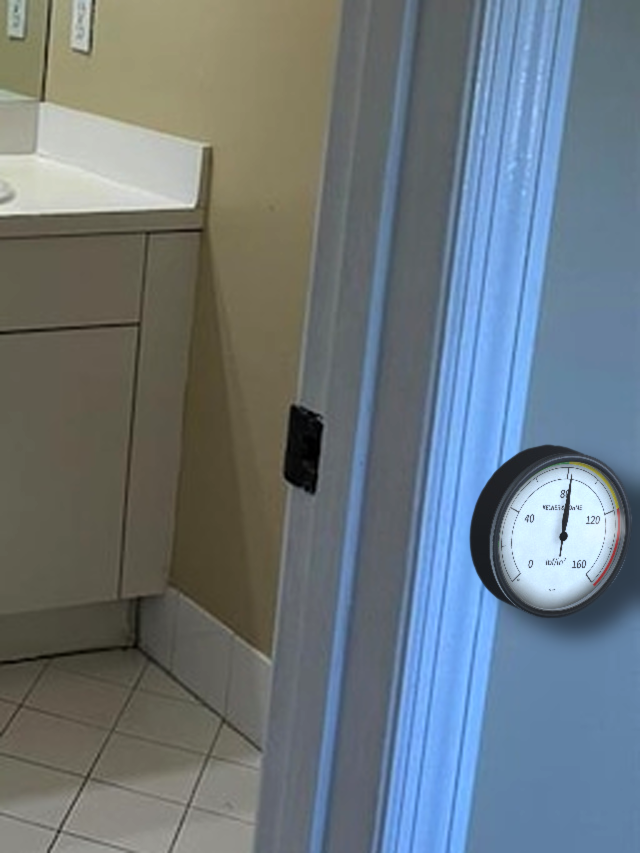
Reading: 80; psi
